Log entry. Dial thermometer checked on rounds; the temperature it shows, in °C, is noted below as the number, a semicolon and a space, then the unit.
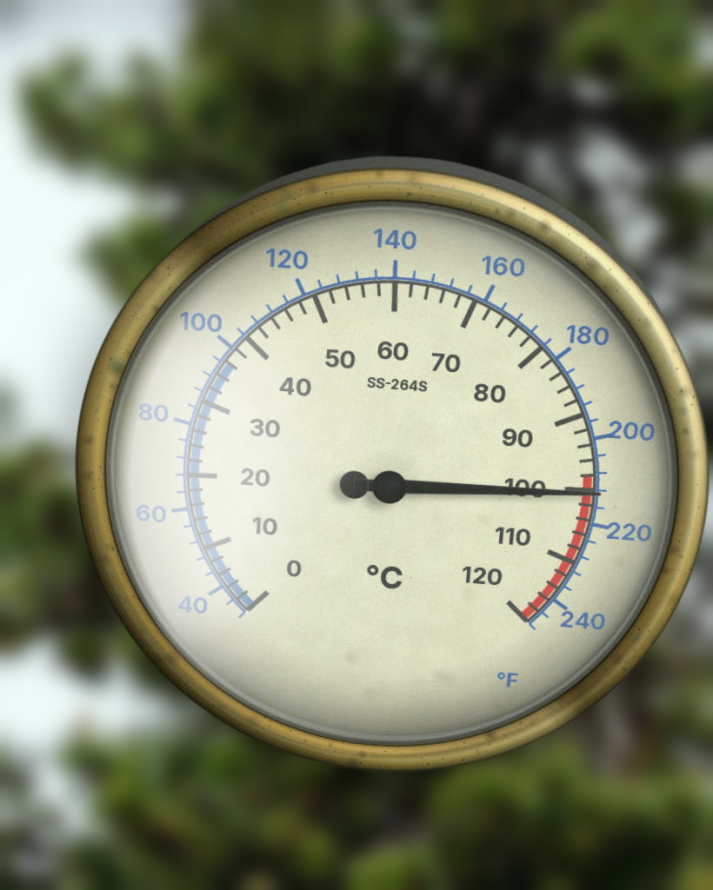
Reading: 100; °C
